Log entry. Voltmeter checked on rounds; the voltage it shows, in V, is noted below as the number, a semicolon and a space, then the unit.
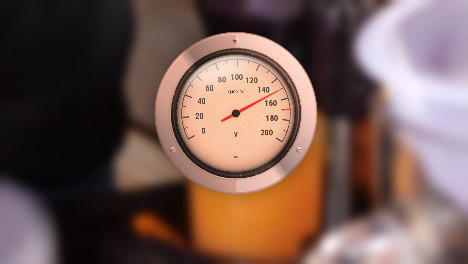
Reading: 150; V
